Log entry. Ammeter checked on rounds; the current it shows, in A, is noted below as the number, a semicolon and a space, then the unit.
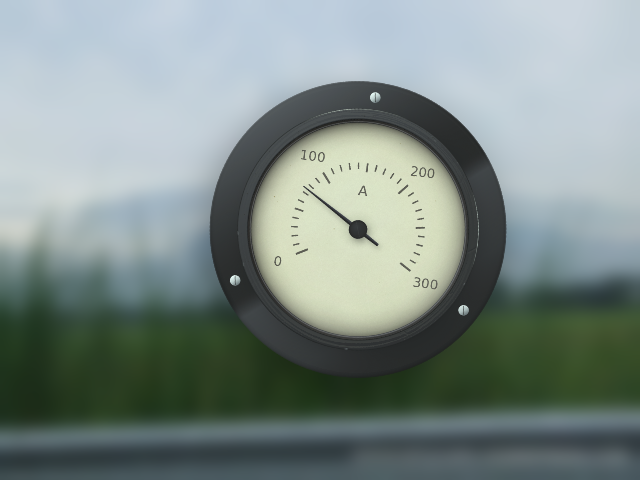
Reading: 75; A
